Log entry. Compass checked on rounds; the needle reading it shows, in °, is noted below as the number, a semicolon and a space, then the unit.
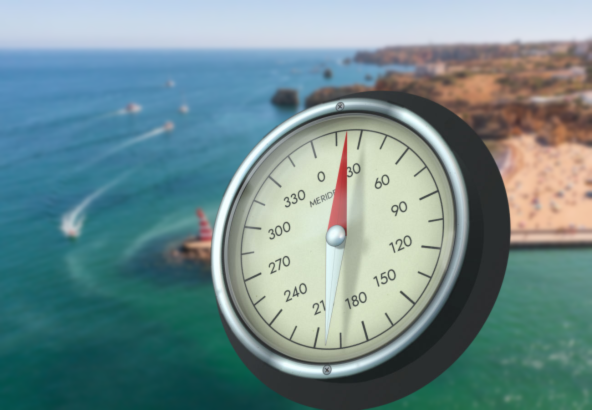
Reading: 22.5; °
